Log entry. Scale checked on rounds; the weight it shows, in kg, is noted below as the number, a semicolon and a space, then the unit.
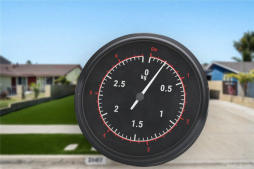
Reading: 0.2; kg
